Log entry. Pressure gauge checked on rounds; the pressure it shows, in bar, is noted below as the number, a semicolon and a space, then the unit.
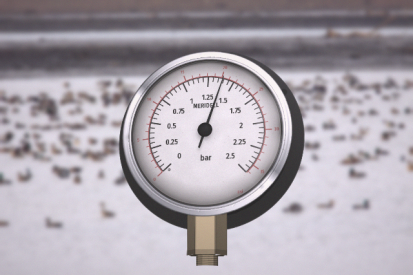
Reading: 1.4; bar
